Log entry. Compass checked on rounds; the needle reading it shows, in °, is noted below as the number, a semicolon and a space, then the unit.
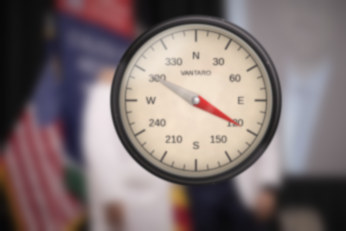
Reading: 120; °
